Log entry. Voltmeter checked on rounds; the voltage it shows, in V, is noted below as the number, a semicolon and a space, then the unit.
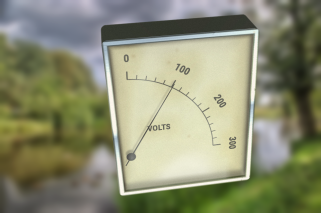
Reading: 100; V
